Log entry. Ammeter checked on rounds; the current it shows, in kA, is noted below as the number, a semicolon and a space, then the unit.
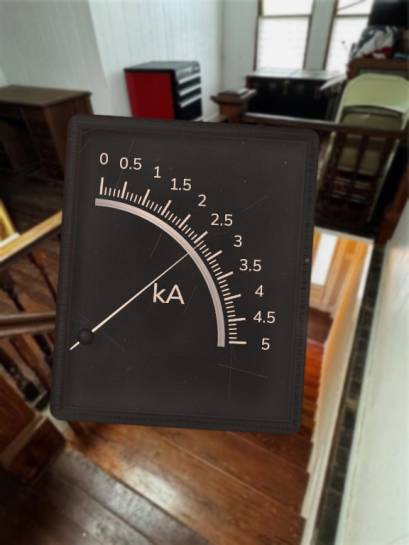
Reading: 2.6; kA
